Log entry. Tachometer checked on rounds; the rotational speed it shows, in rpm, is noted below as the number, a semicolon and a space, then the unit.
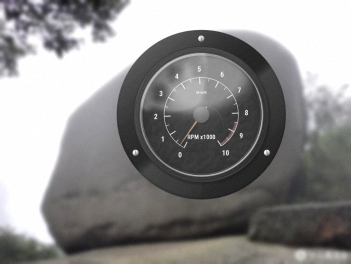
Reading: 250; rpm
